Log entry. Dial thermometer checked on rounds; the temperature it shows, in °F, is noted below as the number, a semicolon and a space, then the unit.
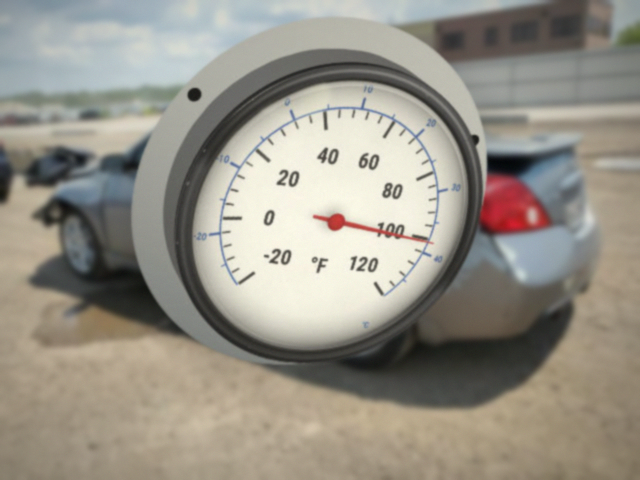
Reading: 100; °F
